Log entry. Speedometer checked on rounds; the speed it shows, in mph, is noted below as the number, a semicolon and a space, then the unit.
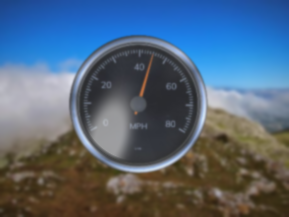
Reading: 45; mph
